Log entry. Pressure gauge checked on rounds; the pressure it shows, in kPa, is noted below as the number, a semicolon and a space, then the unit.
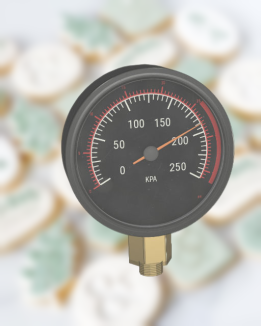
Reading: 190; kPa
